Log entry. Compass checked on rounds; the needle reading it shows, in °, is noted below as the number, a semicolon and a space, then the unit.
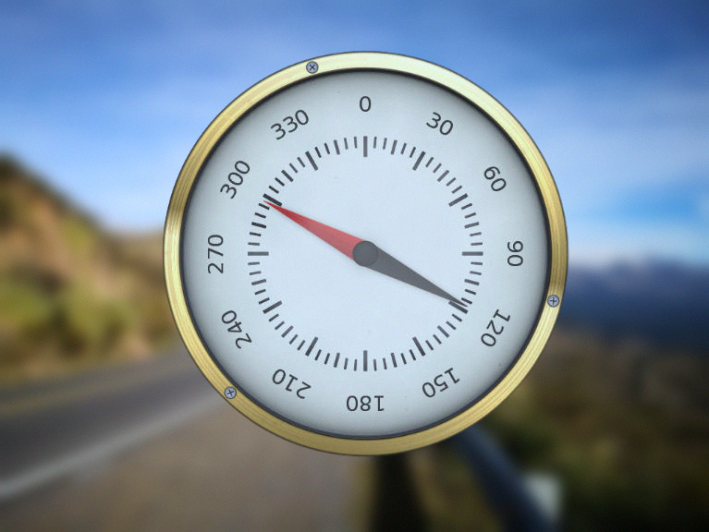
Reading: 297.5; °
